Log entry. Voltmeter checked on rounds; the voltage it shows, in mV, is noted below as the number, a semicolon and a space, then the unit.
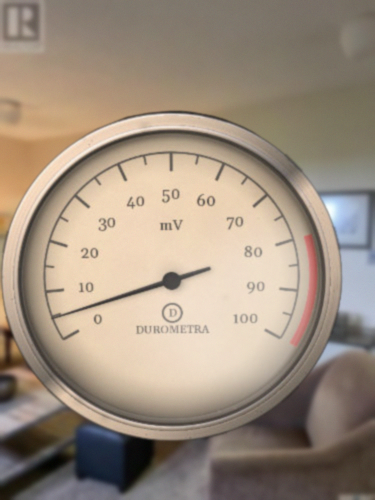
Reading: 5; mV
